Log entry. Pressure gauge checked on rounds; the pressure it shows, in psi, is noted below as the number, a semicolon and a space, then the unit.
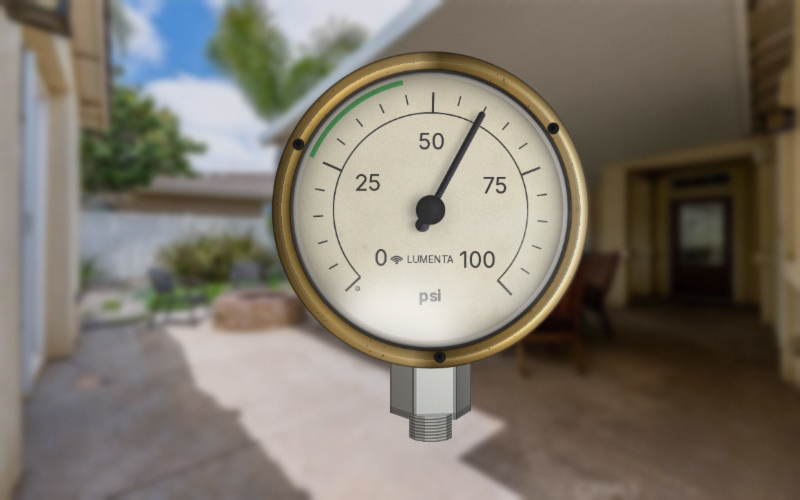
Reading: 60; psi
